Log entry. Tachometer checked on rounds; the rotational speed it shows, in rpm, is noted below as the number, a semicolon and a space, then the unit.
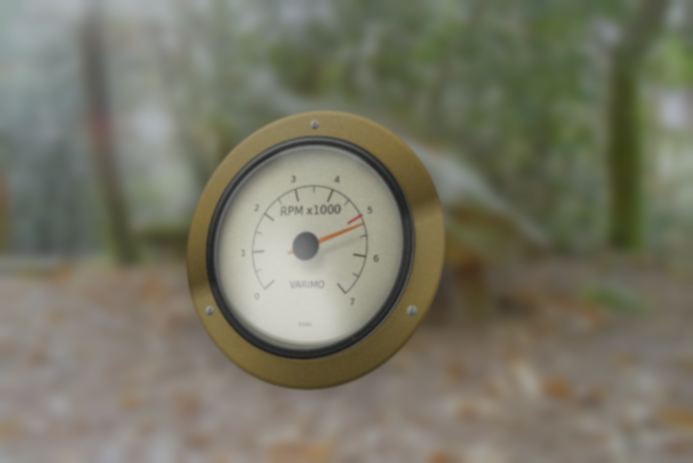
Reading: 5250; rpm
